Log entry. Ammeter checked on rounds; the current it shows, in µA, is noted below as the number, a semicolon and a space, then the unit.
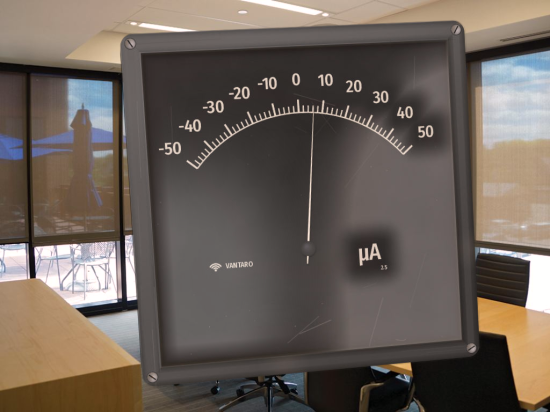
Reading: 6; µA
